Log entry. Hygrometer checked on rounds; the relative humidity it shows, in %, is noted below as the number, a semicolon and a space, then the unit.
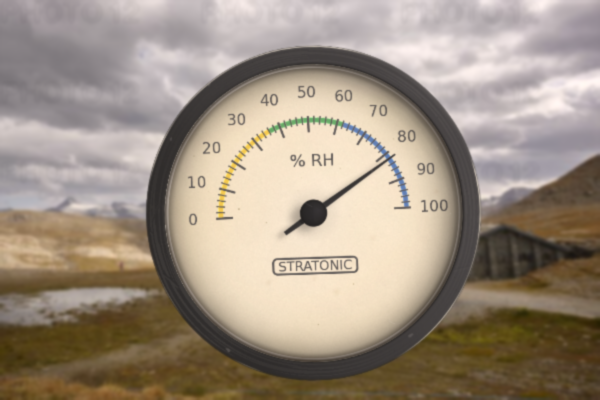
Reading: 82; %
